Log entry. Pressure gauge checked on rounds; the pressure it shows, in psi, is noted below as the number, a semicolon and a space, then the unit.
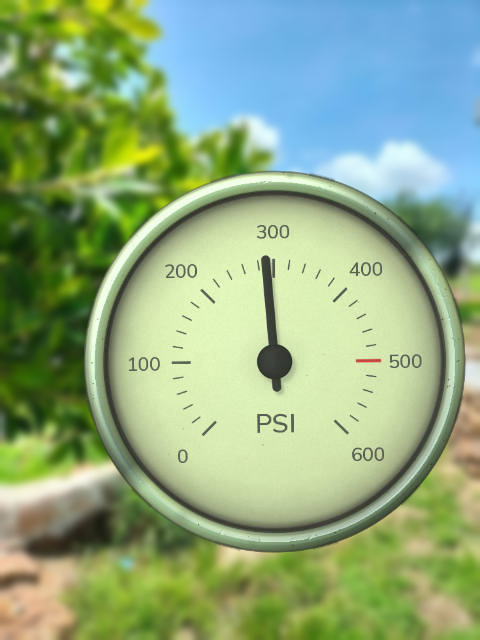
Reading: 290; psi
